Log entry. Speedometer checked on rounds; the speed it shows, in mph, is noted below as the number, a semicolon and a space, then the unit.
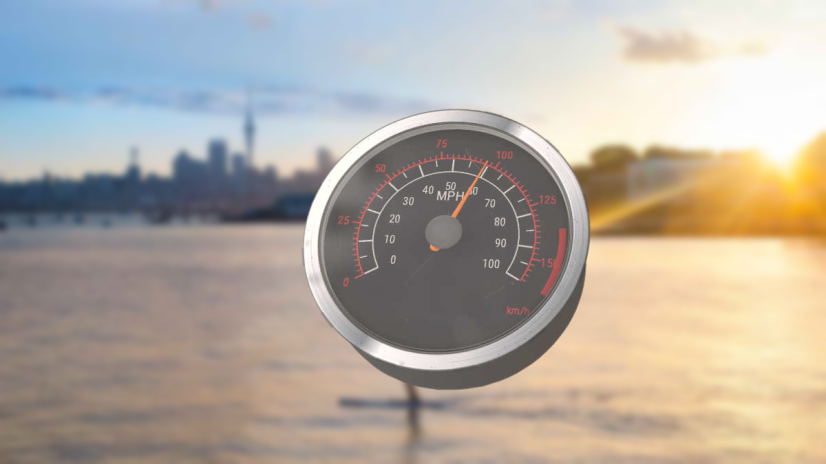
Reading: 60; mph
